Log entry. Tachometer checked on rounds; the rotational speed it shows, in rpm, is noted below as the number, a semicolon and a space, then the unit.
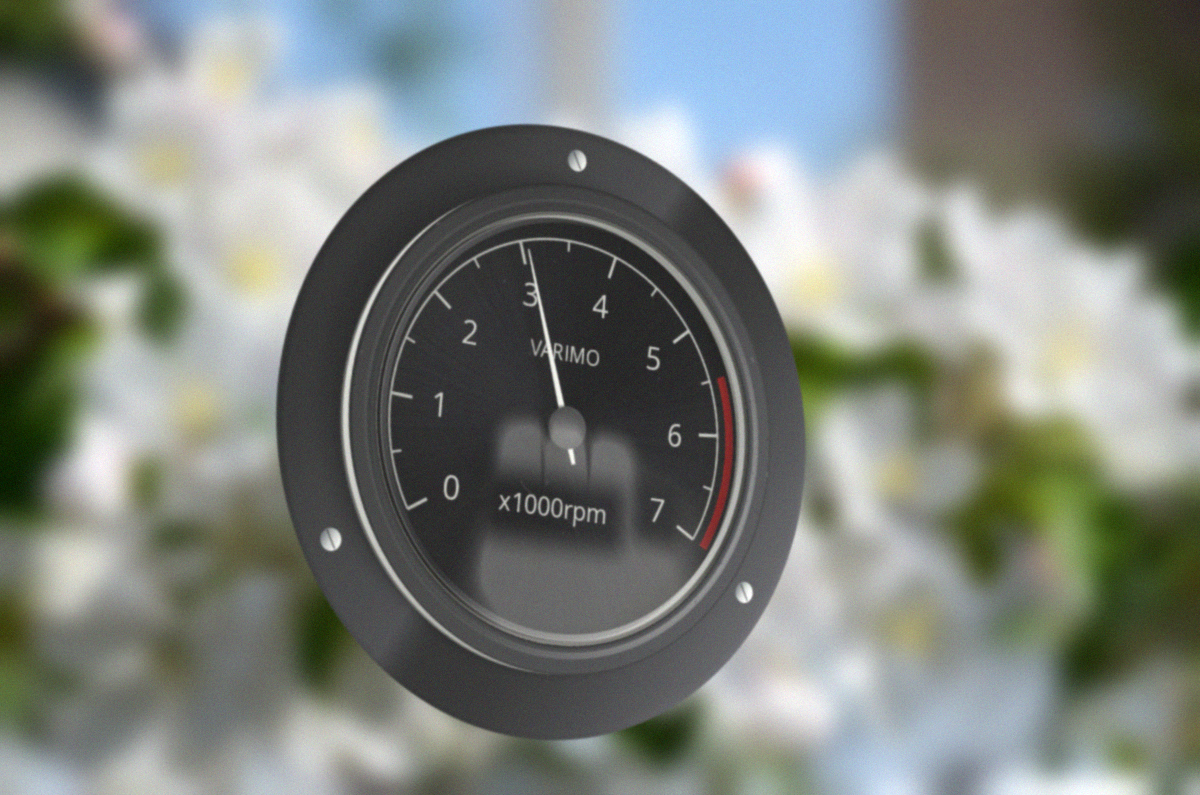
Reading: 3000; rpm
